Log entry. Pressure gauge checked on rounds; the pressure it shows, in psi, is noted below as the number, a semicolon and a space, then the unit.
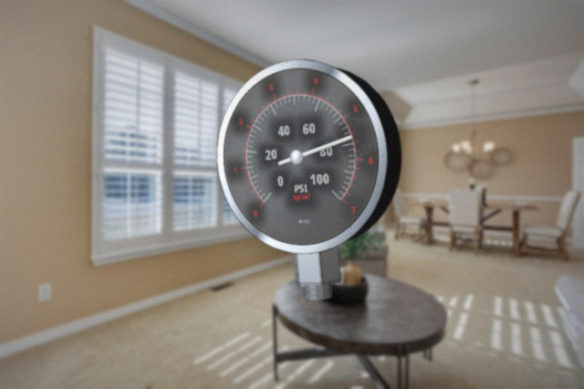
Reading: 78; psi
